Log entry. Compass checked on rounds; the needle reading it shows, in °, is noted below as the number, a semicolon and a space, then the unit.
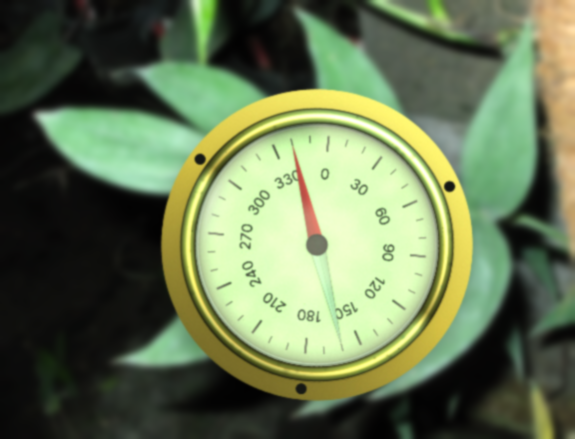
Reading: 340; °
